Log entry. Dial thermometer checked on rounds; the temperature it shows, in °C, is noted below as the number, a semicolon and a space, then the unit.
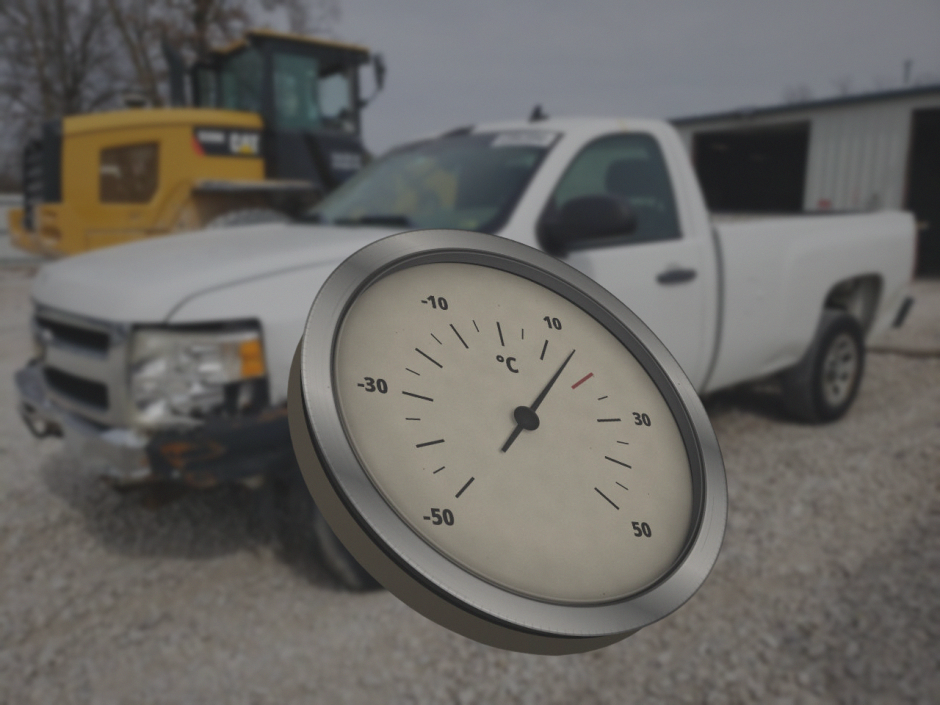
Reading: 15; °C
